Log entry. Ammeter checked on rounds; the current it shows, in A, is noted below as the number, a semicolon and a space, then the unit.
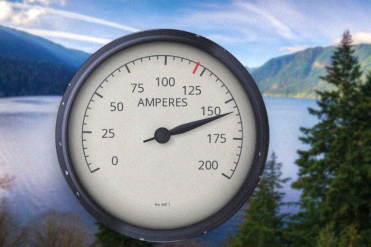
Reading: 157.5; A
